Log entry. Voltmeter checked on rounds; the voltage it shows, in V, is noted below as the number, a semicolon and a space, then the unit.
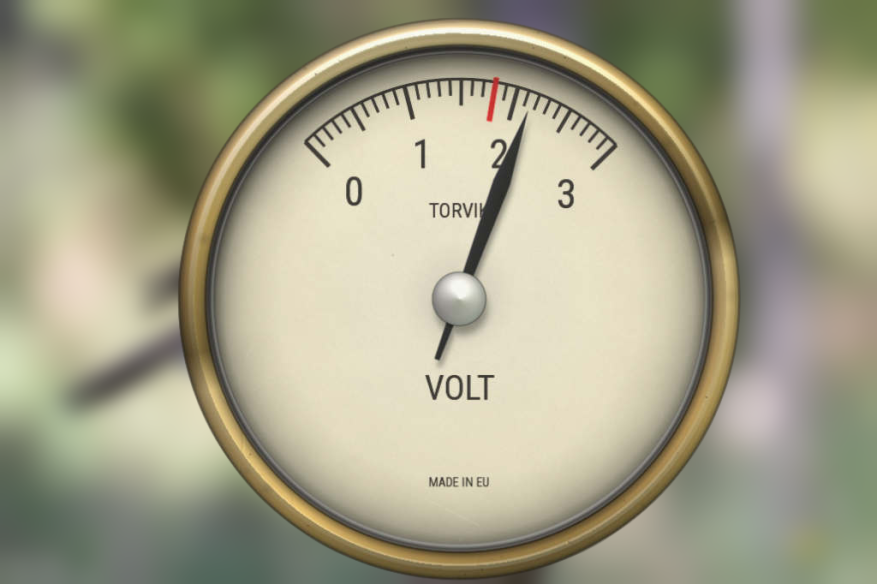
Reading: 2.15; V
